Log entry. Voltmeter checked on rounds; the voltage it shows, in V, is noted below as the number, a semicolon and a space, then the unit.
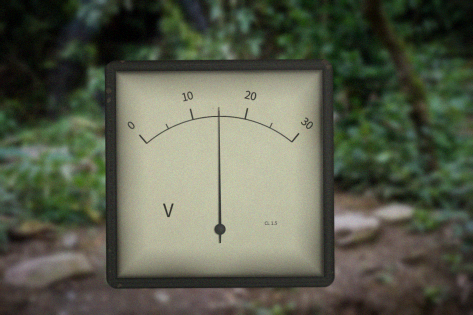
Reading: 15; V
